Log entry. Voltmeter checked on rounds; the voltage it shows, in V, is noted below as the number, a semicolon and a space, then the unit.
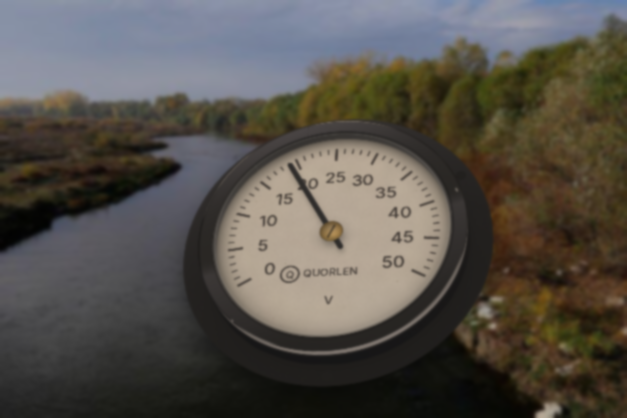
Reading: 19; V
